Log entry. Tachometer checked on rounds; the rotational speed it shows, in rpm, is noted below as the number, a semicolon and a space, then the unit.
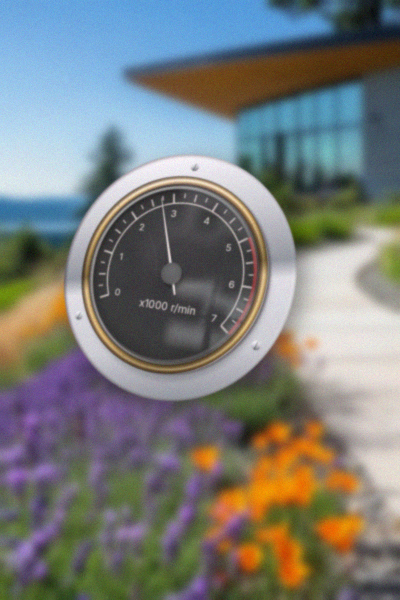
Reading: 2750; rpm
